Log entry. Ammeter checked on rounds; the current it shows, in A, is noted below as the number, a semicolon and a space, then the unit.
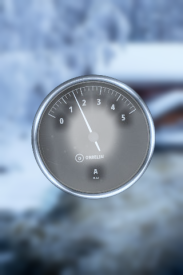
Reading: 1.6; A
